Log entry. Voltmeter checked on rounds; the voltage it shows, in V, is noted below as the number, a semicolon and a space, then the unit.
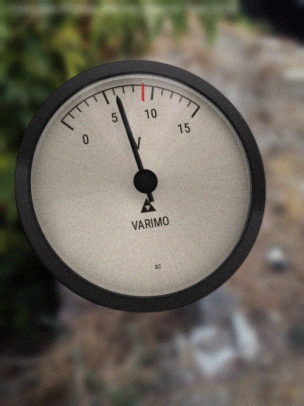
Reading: 6; V
